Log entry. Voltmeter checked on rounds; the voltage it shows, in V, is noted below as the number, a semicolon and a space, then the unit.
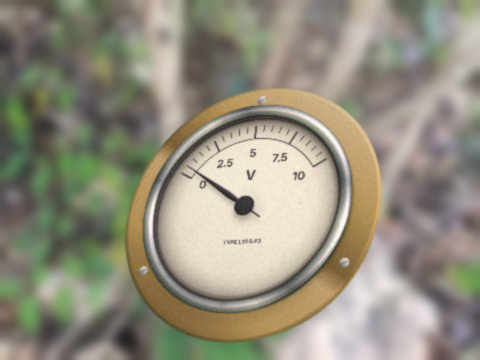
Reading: 0.5; V
